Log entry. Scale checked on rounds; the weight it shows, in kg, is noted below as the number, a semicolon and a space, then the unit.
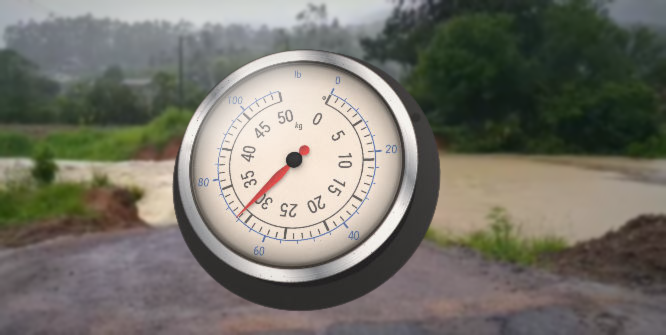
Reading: 31; kg
